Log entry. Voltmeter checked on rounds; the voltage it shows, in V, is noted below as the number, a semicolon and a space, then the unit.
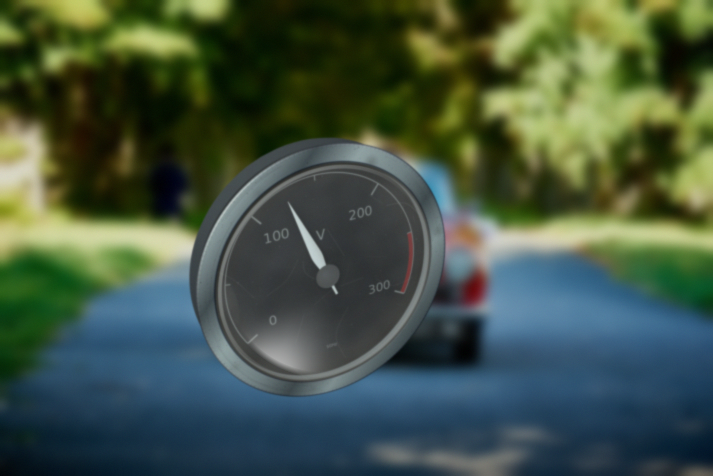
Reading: 125; V
